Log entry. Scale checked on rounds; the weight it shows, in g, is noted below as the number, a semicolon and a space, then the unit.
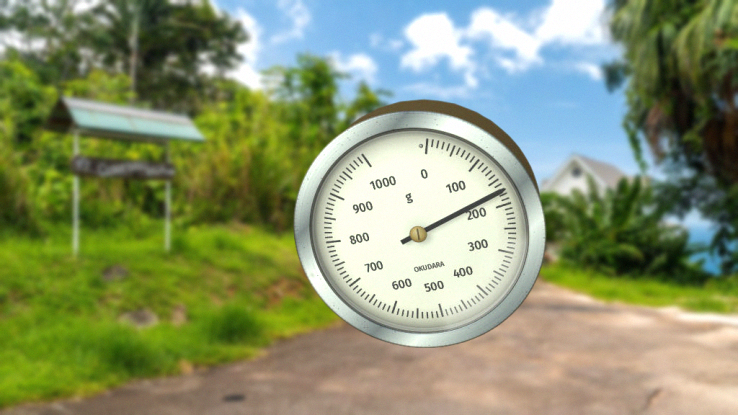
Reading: 170; g
